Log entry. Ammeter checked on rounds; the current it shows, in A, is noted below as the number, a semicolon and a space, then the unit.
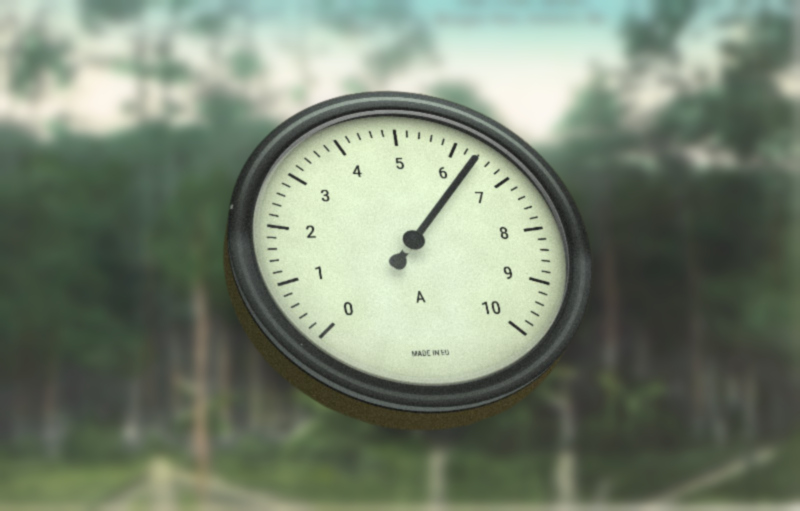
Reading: 6.4; A
